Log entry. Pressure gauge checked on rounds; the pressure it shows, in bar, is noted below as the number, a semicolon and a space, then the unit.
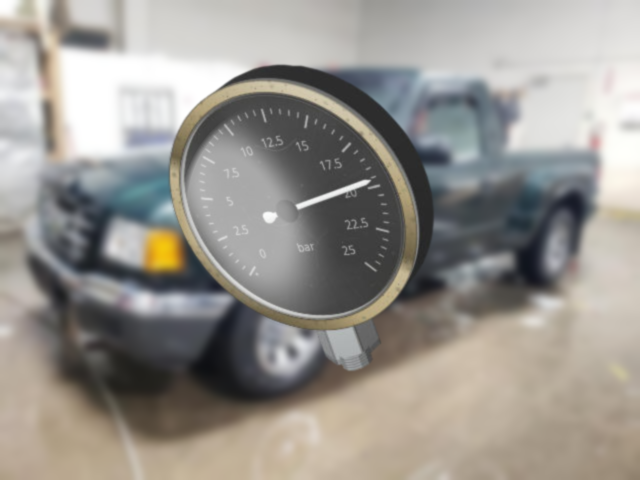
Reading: 19.5; bar
